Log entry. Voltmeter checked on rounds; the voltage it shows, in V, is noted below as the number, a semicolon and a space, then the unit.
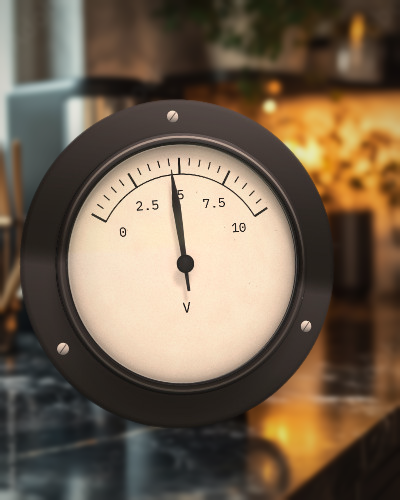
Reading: 4.5; V
